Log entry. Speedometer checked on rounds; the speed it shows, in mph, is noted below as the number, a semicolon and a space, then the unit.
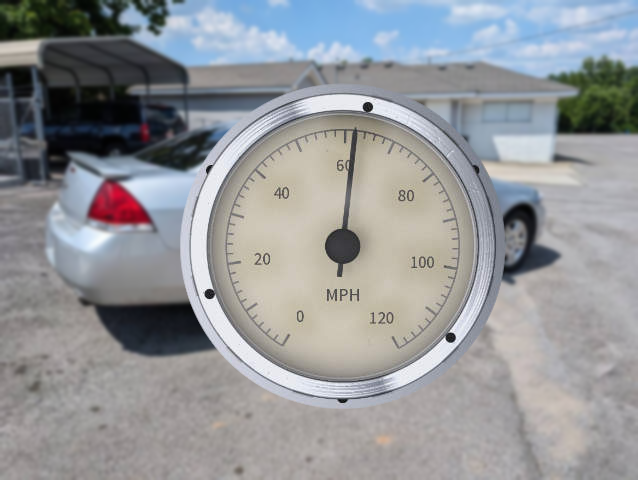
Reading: 62; mph
